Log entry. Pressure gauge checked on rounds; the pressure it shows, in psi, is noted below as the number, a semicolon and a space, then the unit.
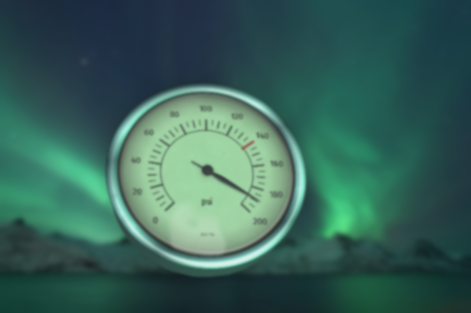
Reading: 190; psi
